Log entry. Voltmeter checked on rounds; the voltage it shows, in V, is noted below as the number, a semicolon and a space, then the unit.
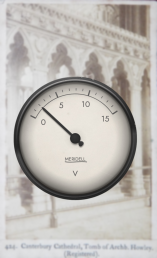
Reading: 2; V
